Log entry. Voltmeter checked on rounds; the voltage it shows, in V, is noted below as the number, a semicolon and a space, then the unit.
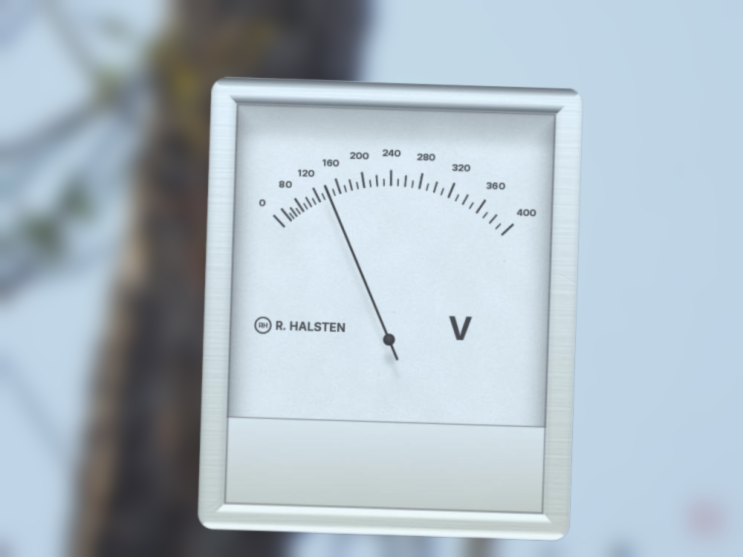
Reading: 140; V
